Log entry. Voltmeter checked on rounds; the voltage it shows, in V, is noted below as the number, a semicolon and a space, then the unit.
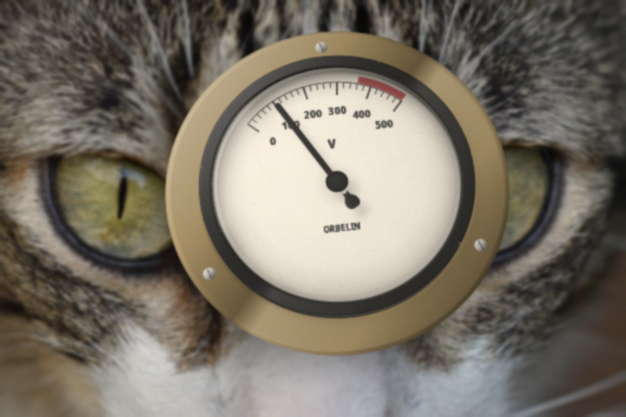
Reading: 100; V
